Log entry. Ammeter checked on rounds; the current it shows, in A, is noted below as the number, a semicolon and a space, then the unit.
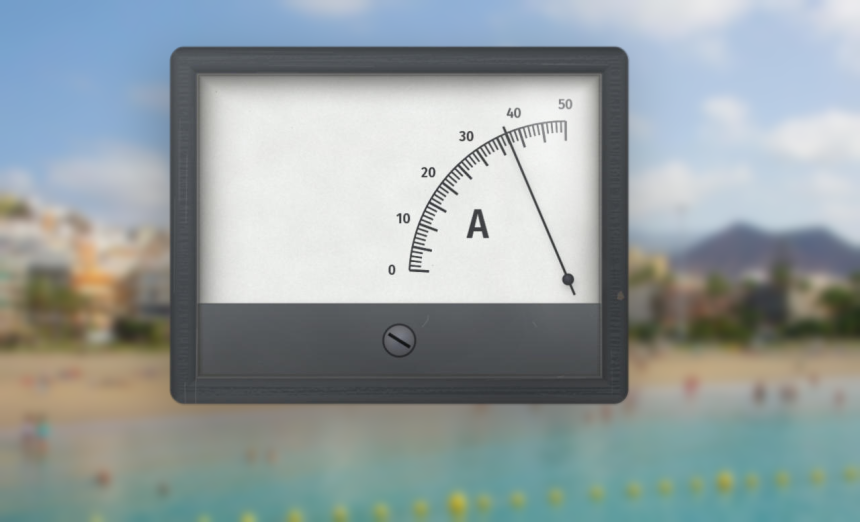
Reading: 37; A
